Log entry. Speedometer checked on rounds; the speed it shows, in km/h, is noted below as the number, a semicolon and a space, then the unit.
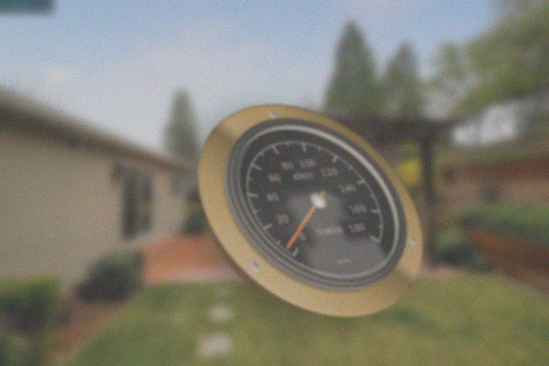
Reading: 5; km/h
